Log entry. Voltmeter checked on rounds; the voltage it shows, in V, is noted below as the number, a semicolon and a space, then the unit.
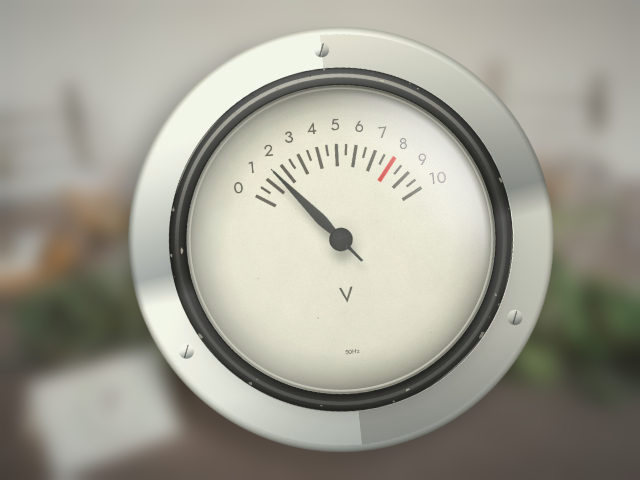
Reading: 1.5; V
